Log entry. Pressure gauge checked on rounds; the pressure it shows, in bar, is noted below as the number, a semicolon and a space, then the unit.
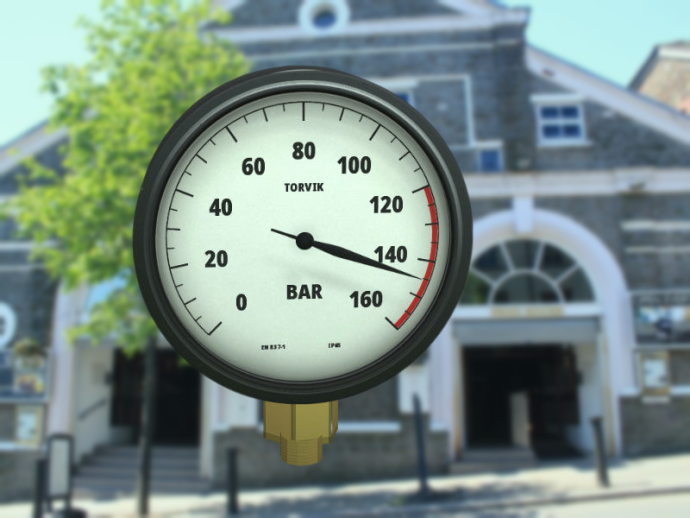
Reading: 145; bar
